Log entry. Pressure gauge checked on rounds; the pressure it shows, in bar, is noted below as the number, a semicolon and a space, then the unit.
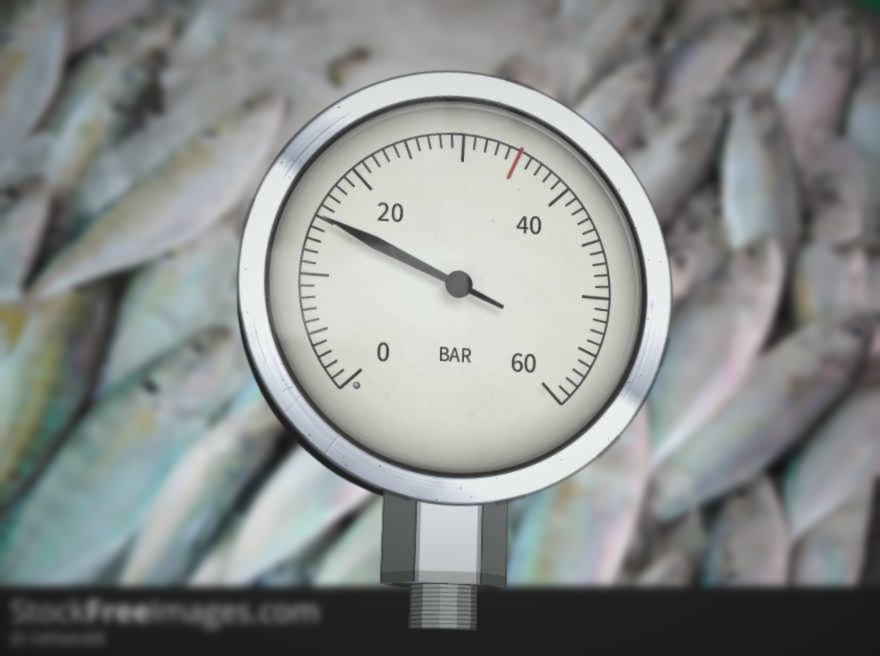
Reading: 15; bar
